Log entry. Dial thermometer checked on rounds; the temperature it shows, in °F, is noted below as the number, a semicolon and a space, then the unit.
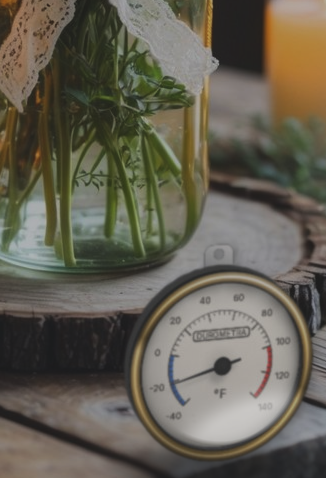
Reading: -20; °F
